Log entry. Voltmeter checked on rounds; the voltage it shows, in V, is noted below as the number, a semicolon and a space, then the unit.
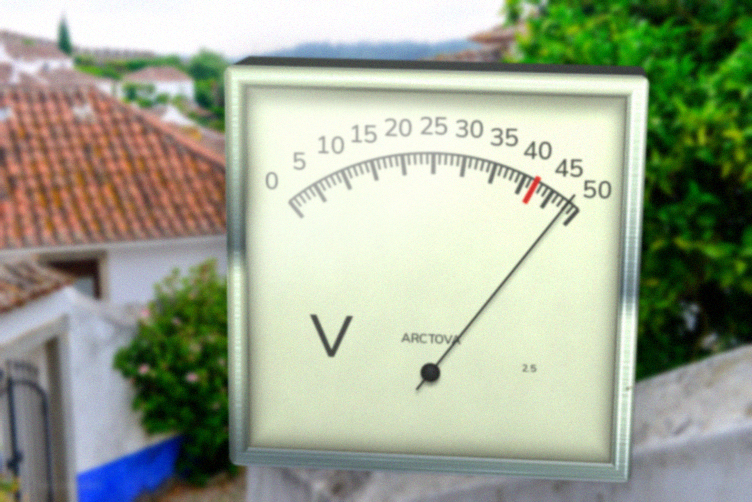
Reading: 48; V
